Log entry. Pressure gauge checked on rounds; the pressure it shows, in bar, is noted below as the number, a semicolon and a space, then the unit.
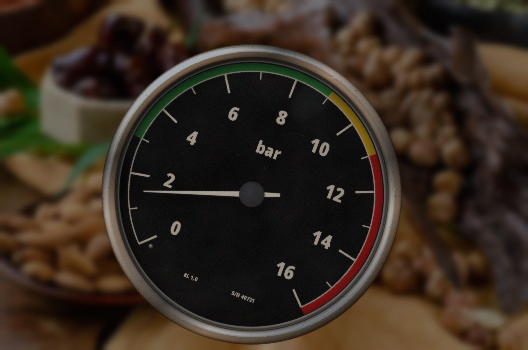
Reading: 1.5; bar
